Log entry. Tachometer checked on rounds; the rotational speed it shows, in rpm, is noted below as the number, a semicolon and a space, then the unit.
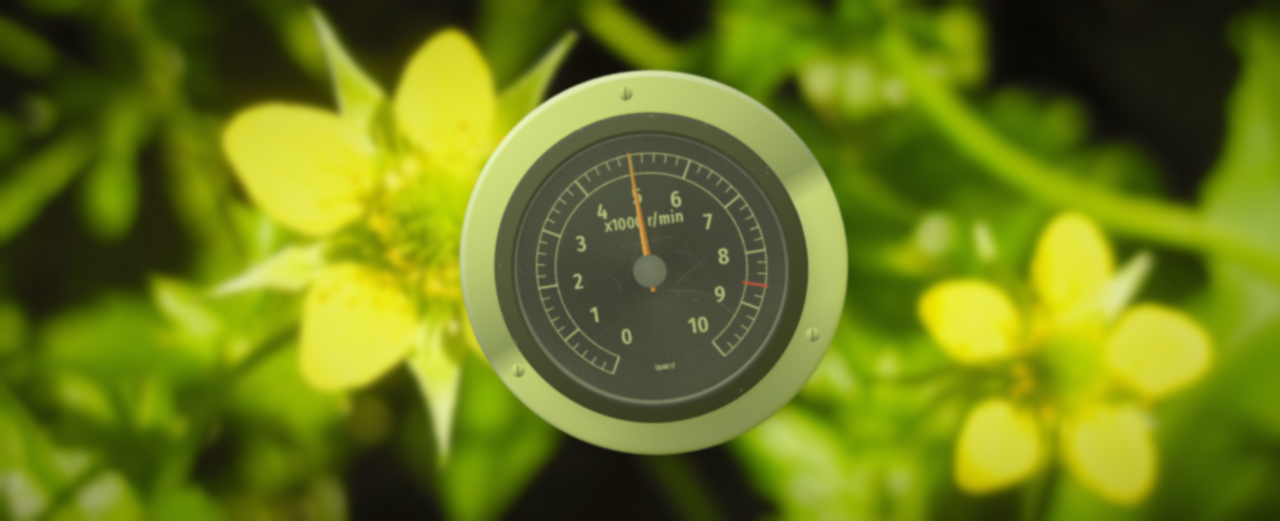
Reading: 5000; rpm
